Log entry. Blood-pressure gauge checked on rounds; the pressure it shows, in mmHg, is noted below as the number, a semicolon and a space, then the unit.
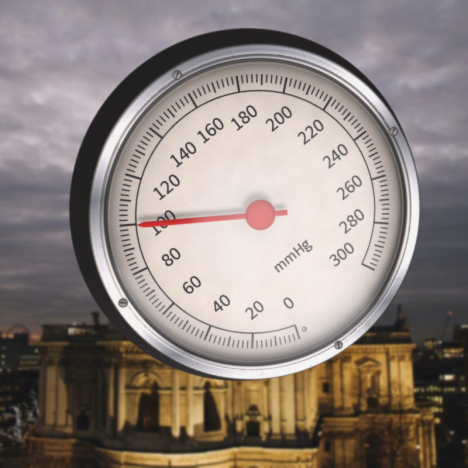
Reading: 100; mmHg
